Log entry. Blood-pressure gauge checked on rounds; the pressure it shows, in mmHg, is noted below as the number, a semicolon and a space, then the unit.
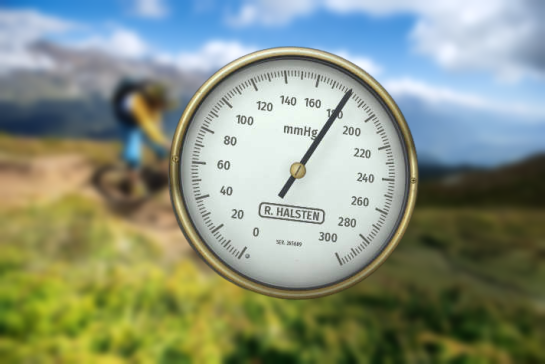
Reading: 180; mmHg
